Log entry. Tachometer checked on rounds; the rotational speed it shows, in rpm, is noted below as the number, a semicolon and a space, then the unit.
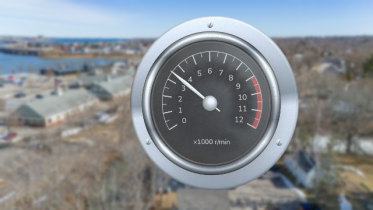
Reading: 3500; rpm
